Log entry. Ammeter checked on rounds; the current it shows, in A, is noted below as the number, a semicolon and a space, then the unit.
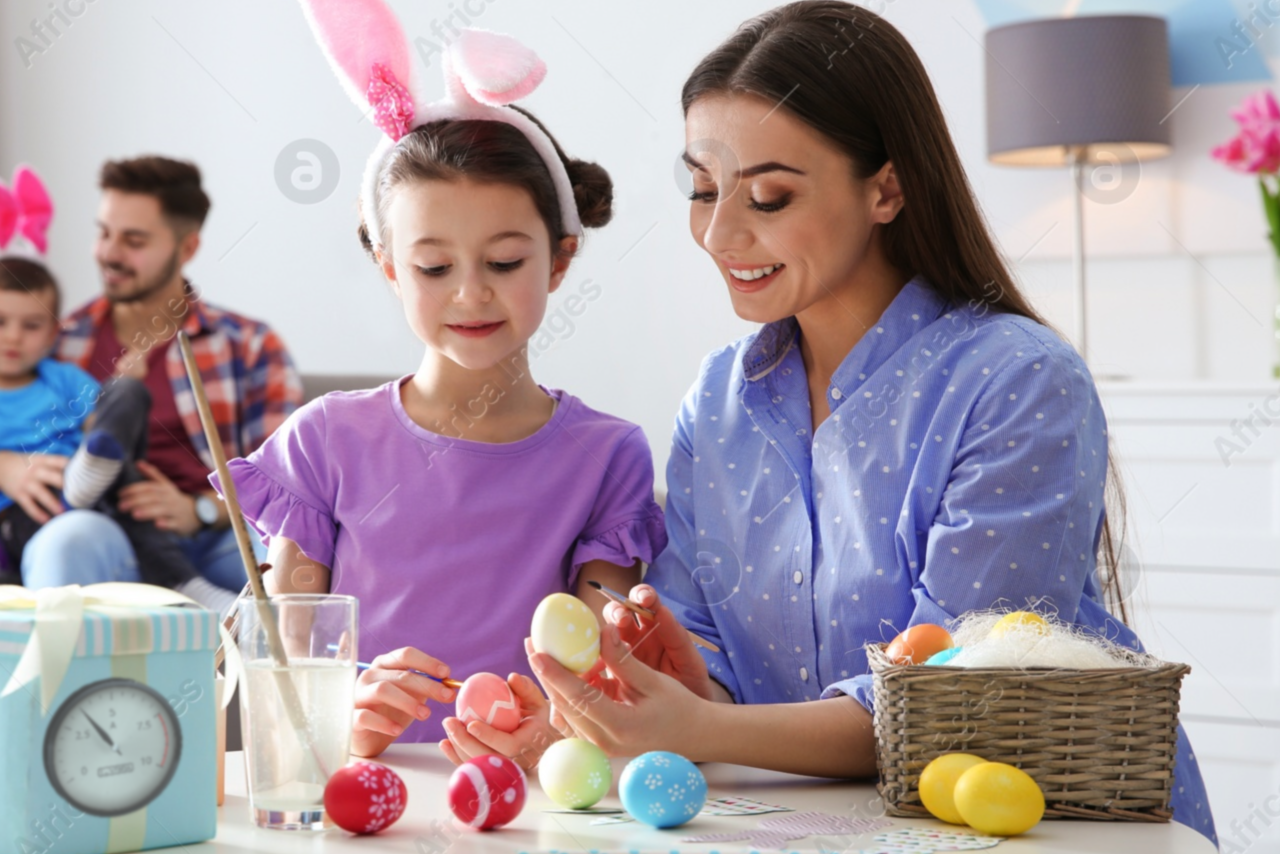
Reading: 3.5; A
